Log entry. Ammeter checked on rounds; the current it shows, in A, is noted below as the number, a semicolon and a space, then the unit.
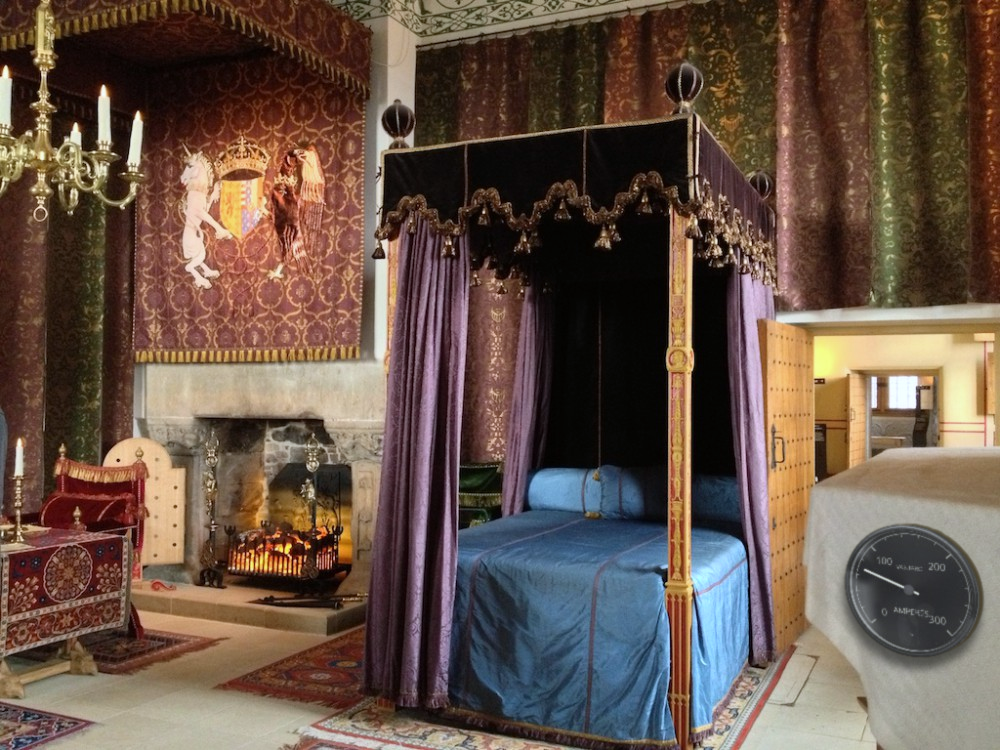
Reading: 70; A
